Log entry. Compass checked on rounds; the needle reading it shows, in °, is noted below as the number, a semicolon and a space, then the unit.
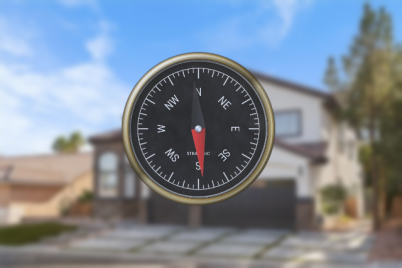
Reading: 175; °
